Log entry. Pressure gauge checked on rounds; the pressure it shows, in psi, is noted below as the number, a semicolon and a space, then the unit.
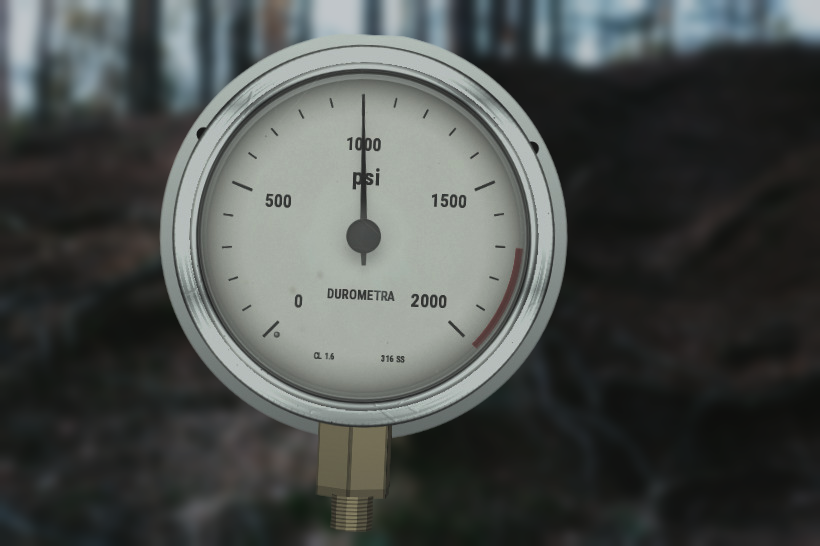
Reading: 1000; psi
